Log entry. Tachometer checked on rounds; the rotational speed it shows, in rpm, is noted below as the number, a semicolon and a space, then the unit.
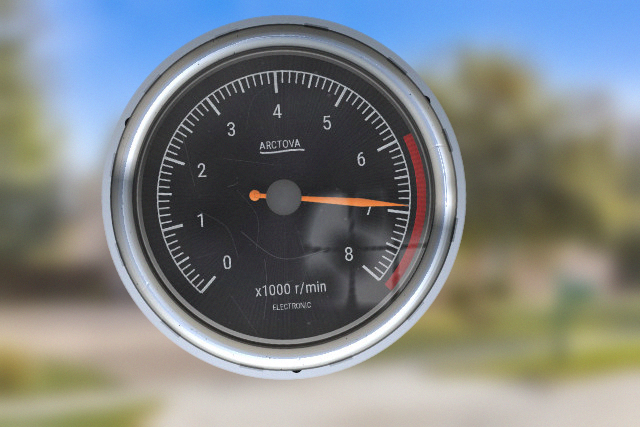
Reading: 6900; rpm
